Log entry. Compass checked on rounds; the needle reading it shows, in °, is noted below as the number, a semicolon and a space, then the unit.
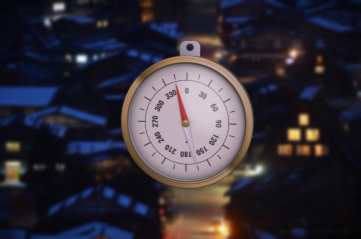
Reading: 345; °
